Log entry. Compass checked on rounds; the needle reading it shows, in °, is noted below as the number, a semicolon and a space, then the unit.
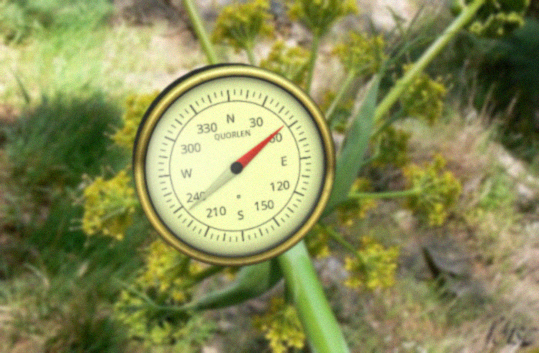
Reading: 55; °
